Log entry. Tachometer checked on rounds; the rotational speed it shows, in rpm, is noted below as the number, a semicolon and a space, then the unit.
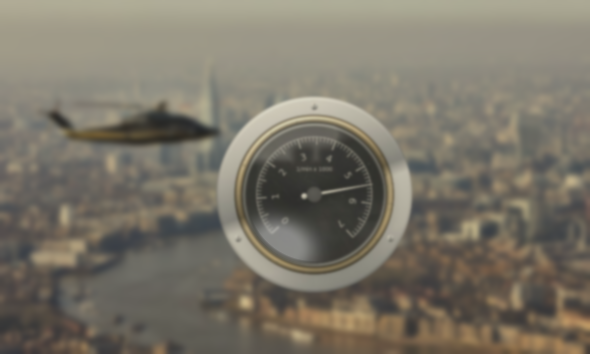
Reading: 5500; rpm
